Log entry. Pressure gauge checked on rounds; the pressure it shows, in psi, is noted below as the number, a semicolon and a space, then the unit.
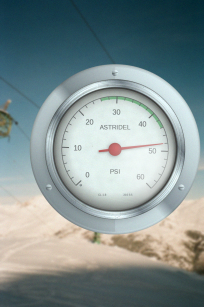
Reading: 48; psi
